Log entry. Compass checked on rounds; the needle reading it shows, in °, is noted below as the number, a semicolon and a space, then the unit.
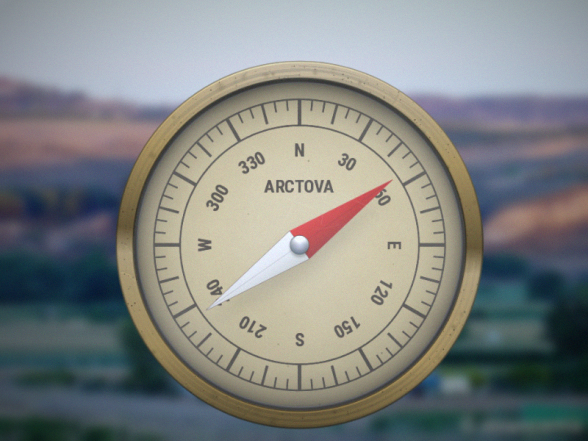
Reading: 55; °
